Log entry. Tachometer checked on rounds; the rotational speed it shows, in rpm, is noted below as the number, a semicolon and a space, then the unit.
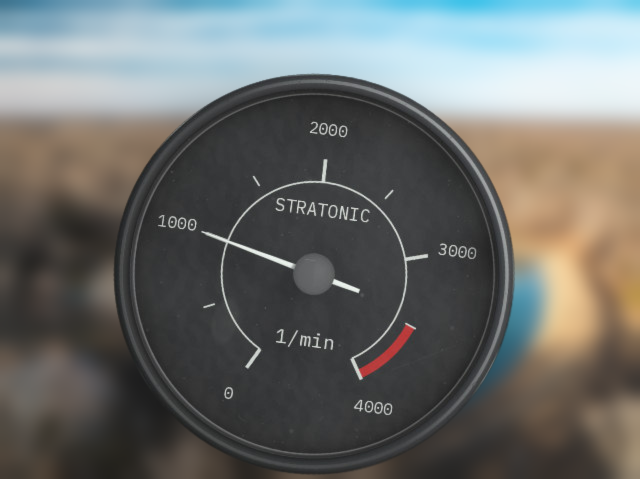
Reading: 1000; rpm
